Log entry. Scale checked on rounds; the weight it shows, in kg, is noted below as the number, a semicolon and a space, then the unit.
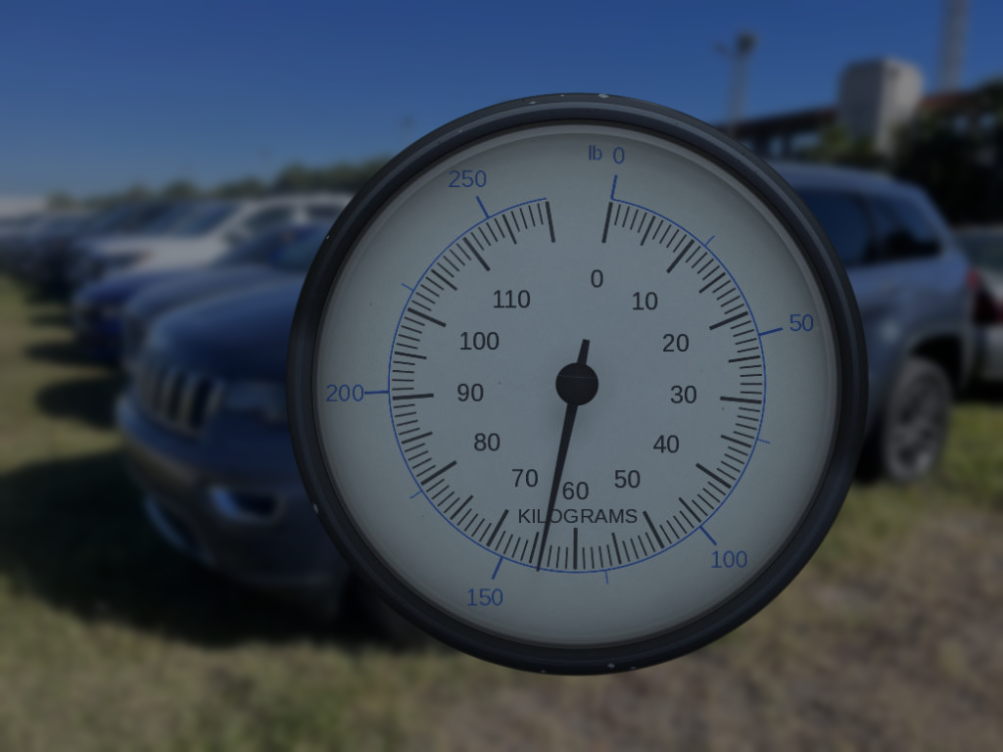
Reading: 64; kg
